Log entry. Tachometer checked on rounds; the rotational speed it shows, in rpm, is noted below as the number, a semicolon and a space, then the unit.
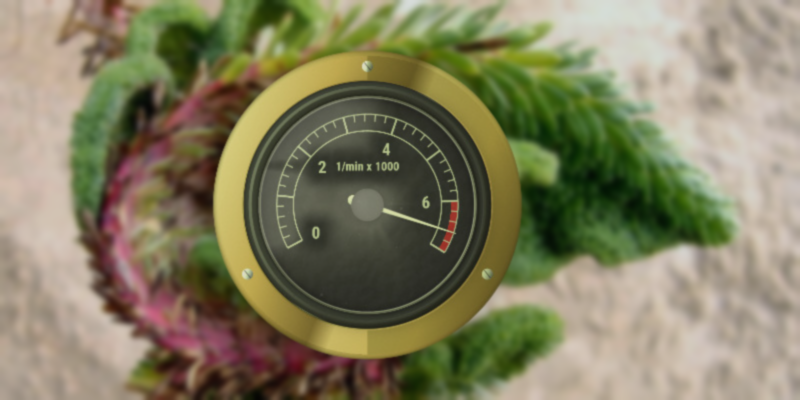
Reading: 6600; rpm
